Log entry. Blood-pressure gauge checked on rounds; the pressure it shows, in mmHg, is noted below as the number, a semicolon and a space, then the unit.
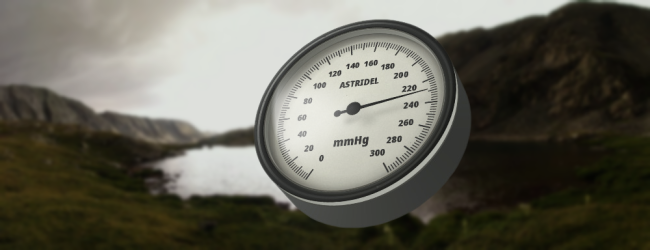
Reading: 230; mmHg
